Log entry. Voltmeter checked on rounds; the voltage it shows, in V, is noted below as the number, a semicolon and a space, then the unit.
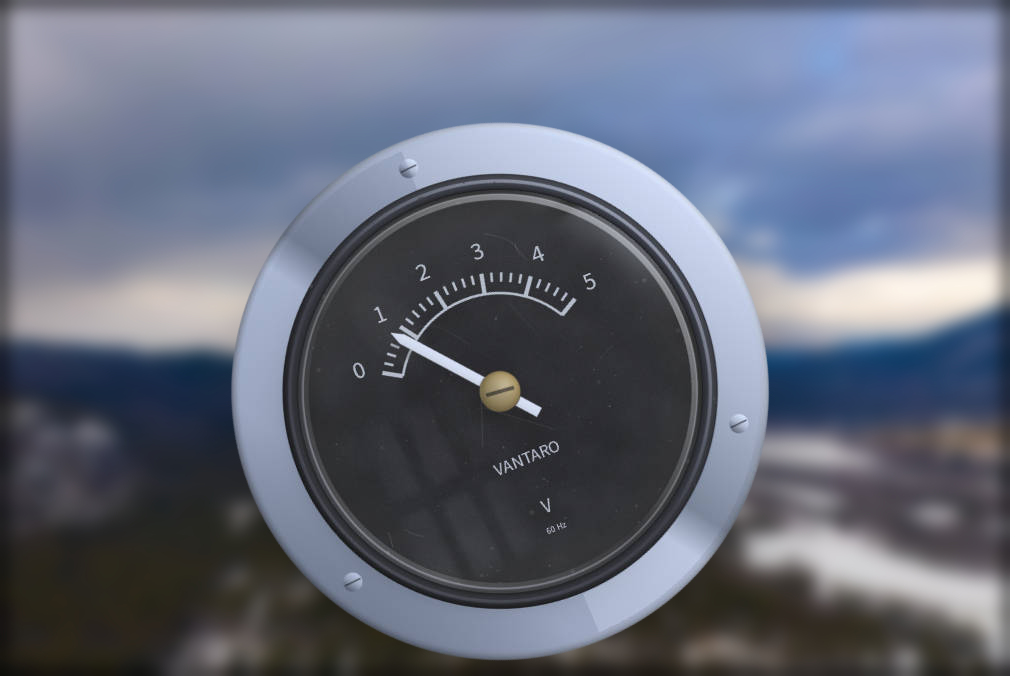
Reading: 0.8; V
